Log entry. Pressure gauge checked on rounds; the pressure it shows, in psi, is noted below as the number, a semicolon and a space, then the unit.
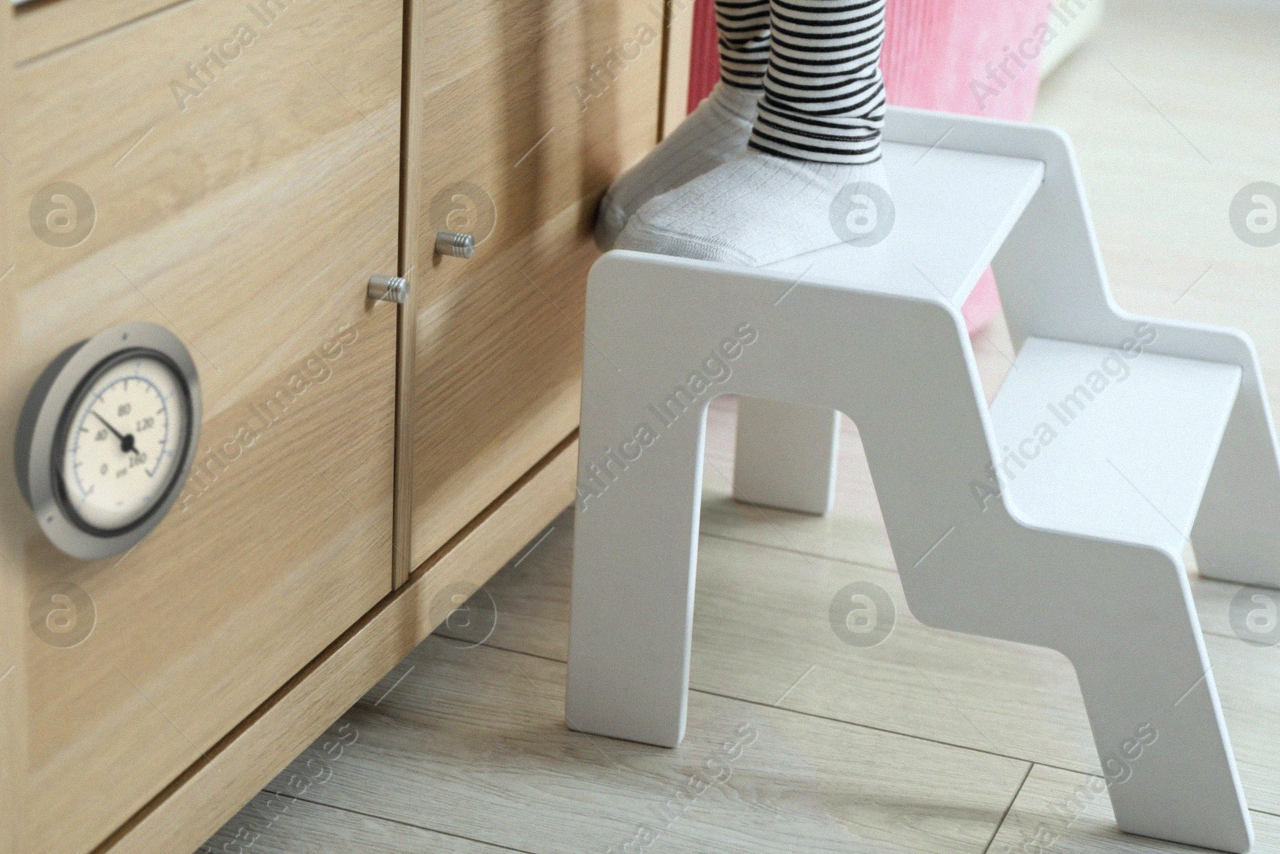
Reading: 50; psi
